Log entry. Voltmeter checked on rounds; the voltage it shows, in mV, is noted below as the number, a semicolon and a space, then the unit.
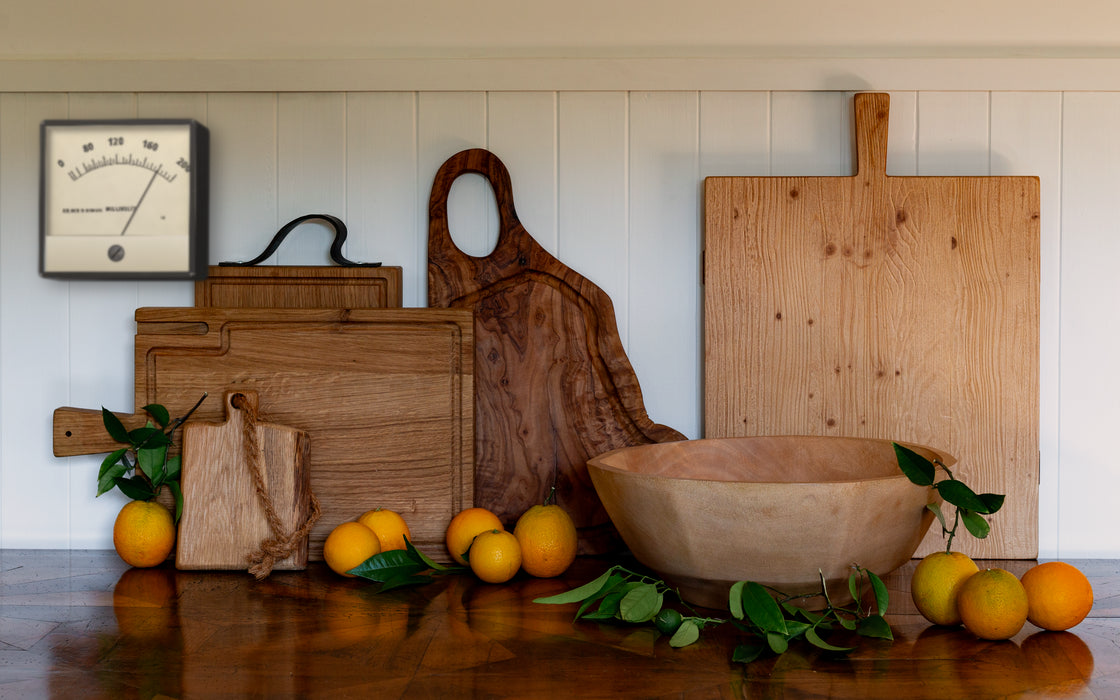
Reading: 180; mV
